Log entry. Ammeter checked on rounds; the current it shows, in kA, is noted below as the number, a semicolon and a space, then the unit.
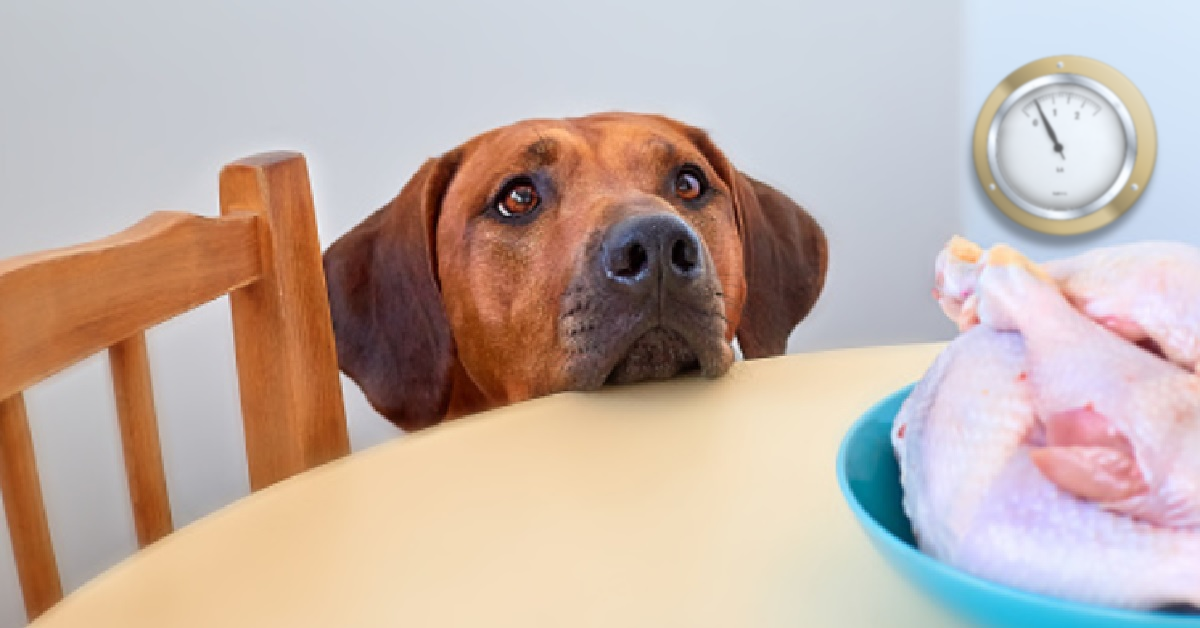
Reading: 0.5; kA
